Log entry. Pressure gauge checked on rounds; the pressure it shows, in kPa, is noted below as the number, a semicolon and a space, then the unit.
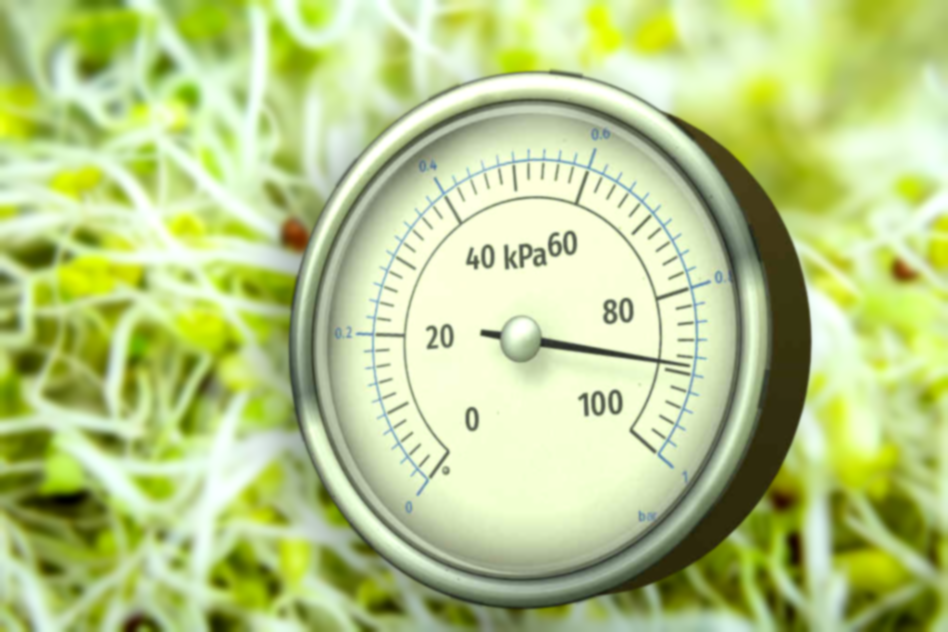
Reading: 89; kPa
